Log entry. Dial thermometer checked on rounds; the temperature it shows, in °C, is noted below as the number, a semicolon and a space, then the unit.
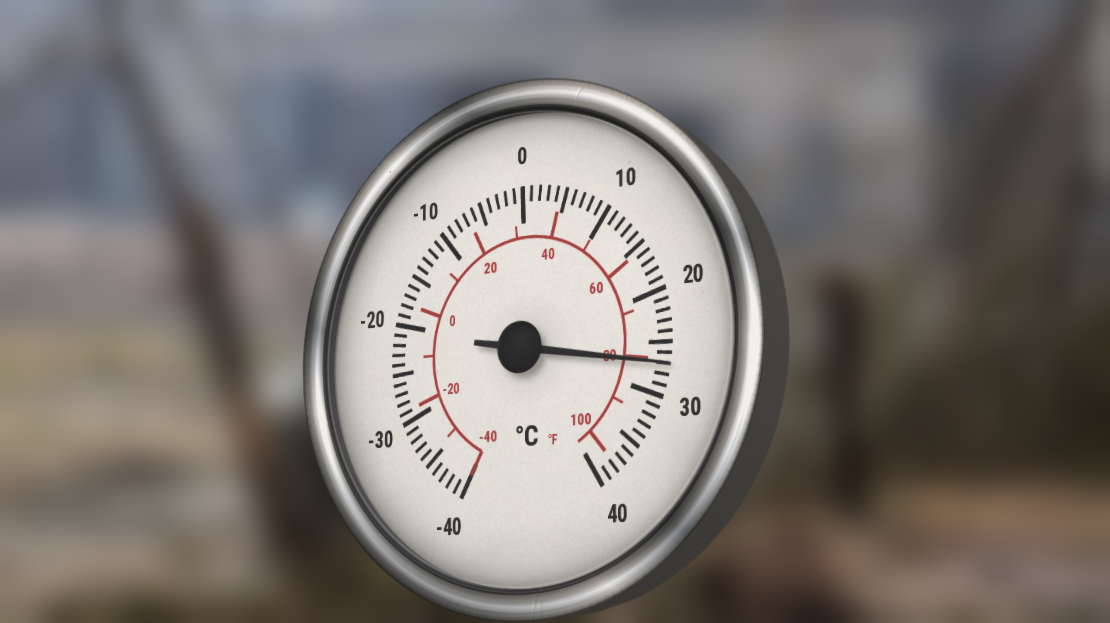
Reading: 27; °C
